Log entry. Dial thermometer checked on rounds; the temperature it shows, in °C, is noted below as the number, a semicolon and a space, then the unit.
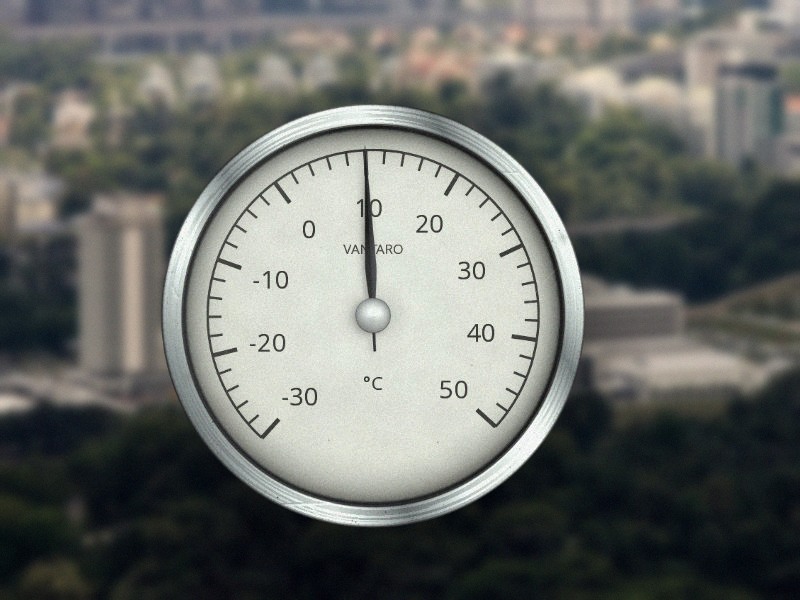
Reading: 10; °C
